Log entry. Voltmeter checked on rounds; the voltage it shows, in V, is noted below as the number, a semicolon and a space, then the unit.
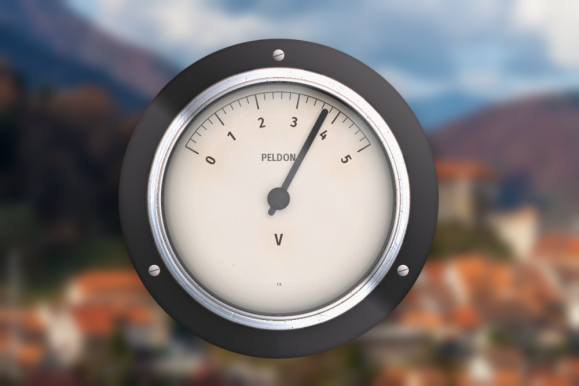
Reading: 3.7; V
